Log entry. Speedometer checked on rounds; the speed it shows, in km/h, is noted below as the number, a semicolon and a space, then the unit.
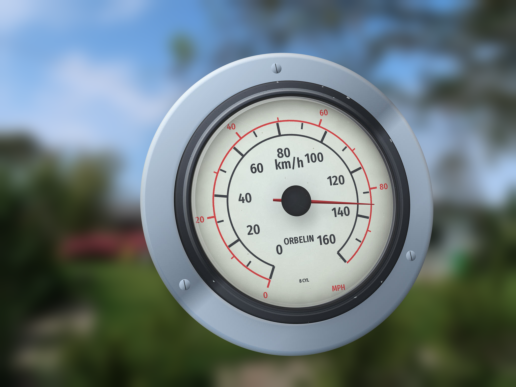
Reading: 135; km/h
